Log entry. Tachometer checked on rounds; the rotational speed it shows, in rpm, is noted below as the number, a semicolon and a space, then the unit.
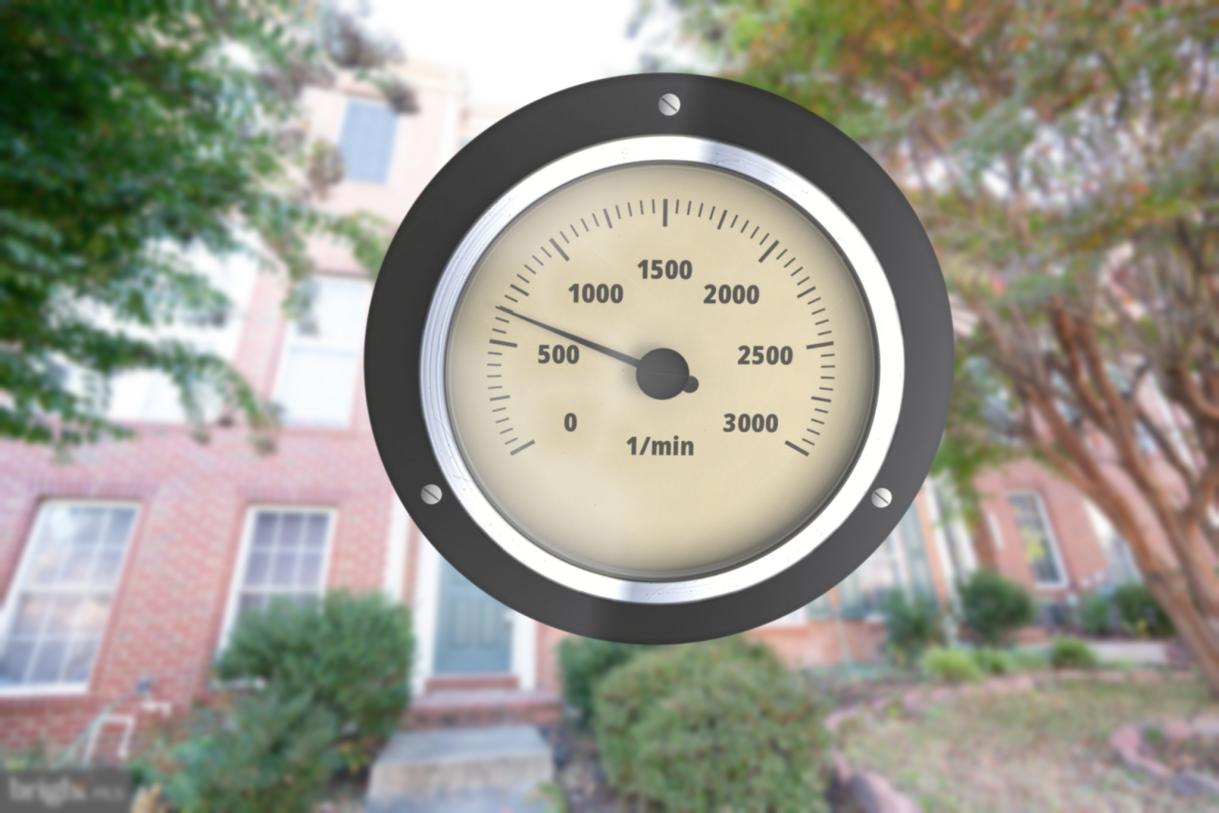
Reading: 650; rpm
